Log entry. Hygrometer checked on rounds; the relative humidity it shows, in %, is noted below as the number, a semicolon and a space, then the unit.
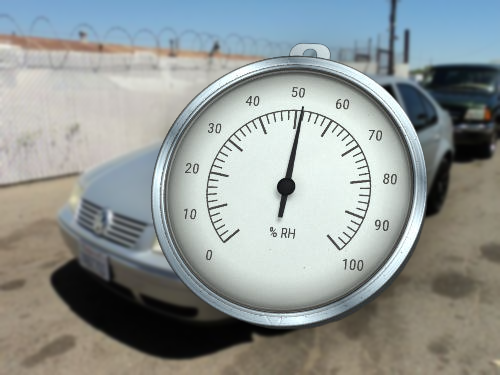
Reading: 52; %
